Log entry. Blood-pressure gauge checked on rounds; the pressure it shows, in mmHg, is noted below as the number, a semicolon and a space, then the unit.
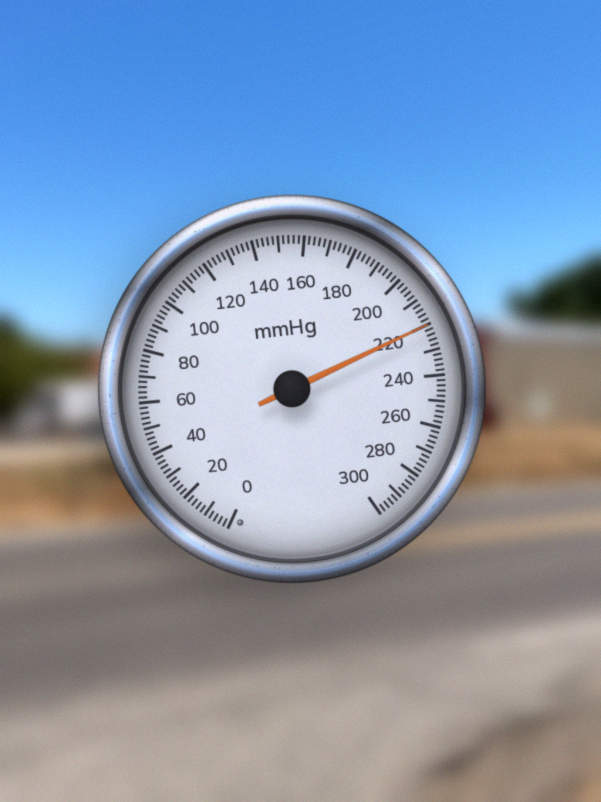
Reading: 220; mmHg
